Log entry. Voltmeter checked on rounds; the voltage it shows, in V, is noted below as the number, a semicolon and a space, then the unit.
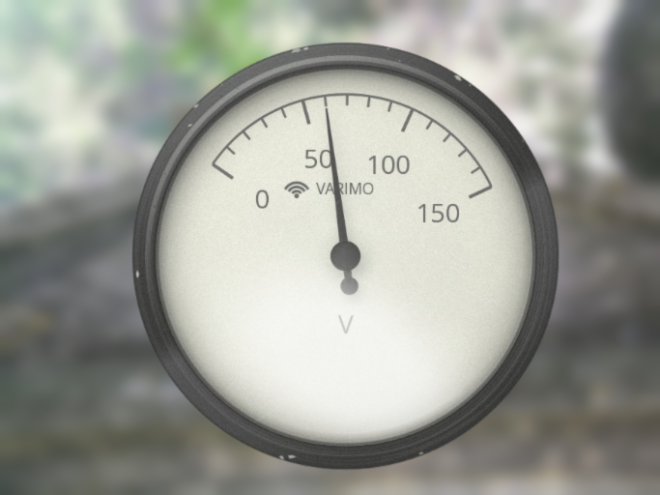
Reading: 60; V
